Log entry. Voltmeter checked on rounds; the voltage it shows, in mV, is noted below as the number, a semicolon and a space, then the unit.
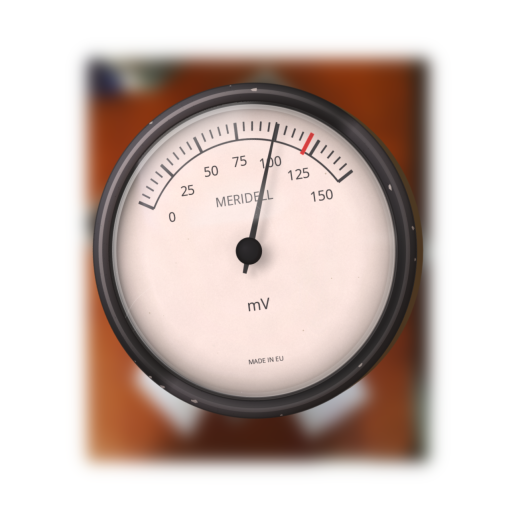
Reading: 100; mV
